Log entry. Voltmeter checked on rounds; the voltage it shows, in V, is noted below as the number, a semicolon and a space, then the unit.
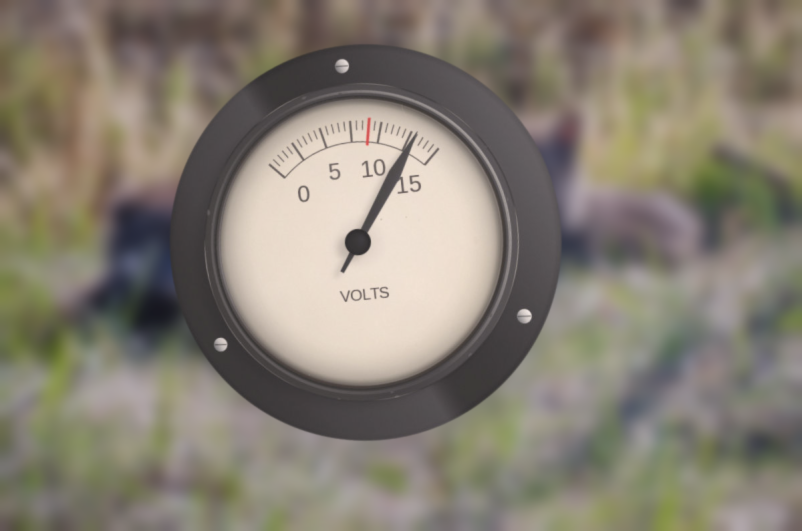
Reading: 13; V
